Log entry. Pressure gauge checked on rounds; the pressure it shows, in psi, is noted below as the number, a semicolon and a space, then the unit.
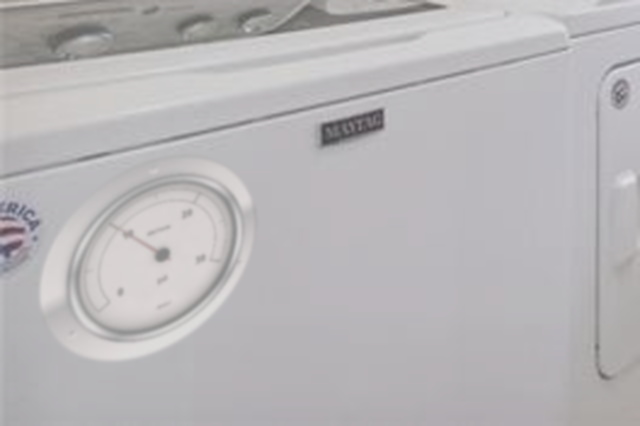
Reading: 10; psi
